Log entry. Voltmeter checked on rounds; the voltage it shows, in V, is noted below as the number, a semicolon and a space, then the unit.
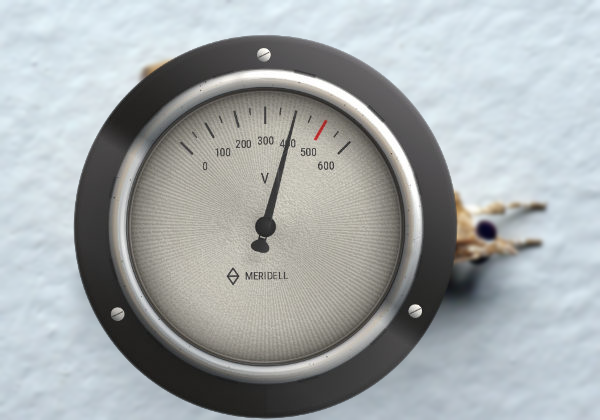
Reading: 400; V
